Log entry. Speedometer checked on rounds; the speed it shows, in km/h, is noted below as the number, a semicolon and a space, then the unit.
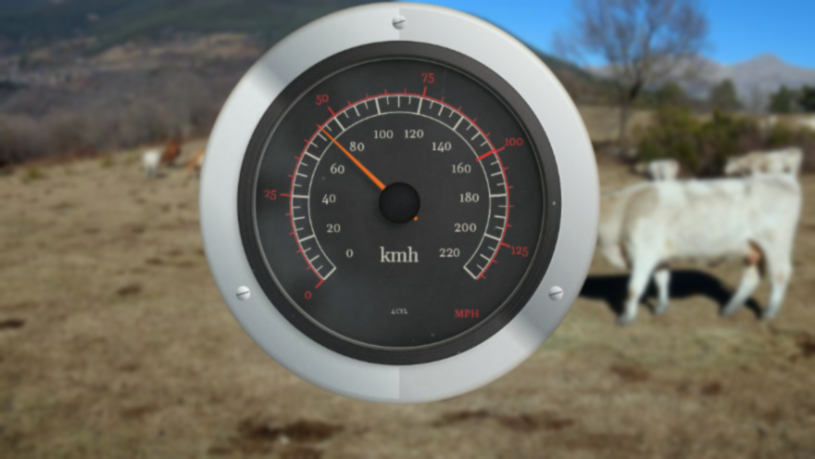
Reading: 72.5; km/h
